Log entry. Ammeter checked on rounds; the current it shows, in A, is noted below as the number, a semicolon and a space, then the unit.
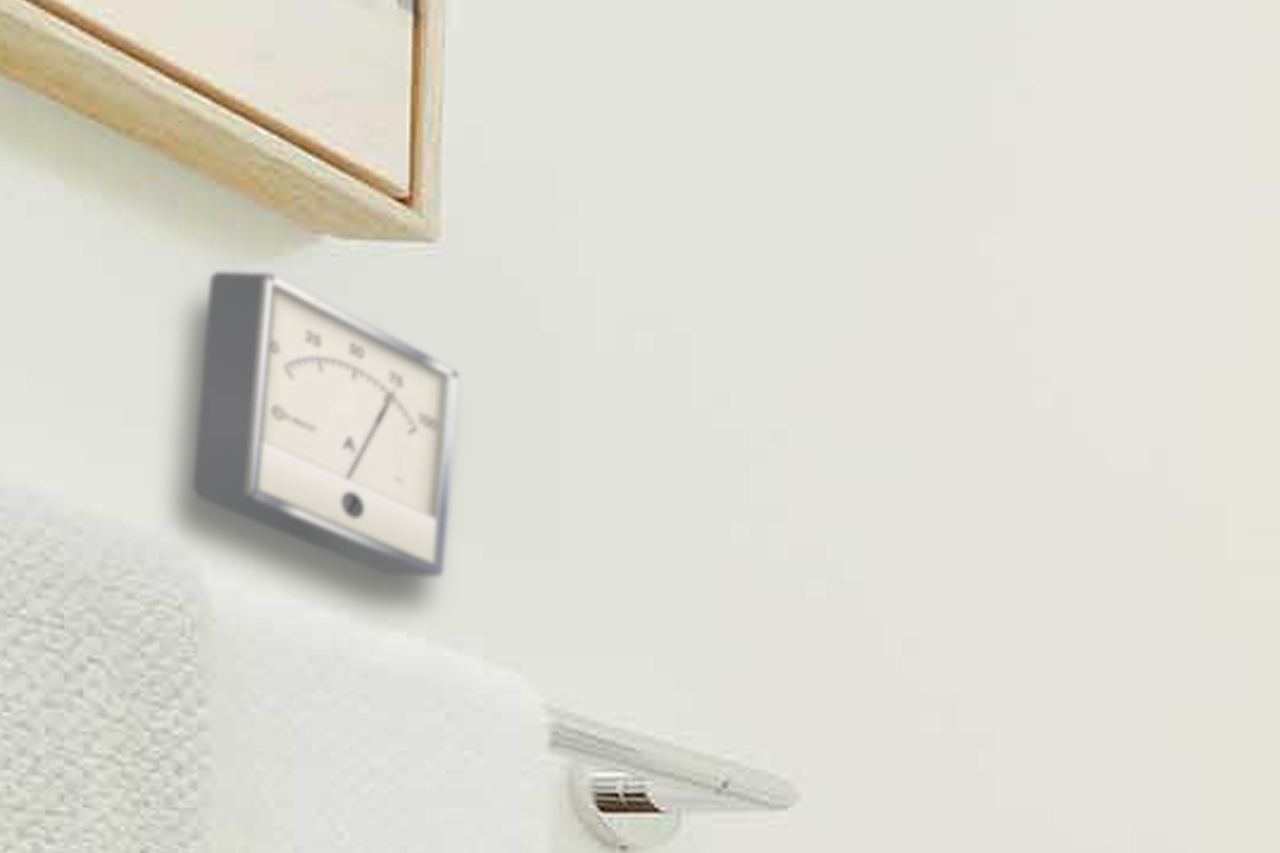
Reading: 75; A
